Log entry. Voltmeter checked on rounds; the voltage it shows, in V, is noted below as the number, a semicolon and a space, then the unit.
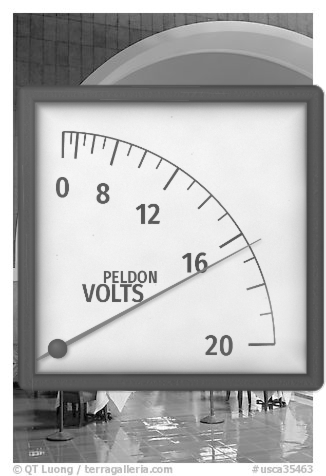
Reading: 16.5; V
